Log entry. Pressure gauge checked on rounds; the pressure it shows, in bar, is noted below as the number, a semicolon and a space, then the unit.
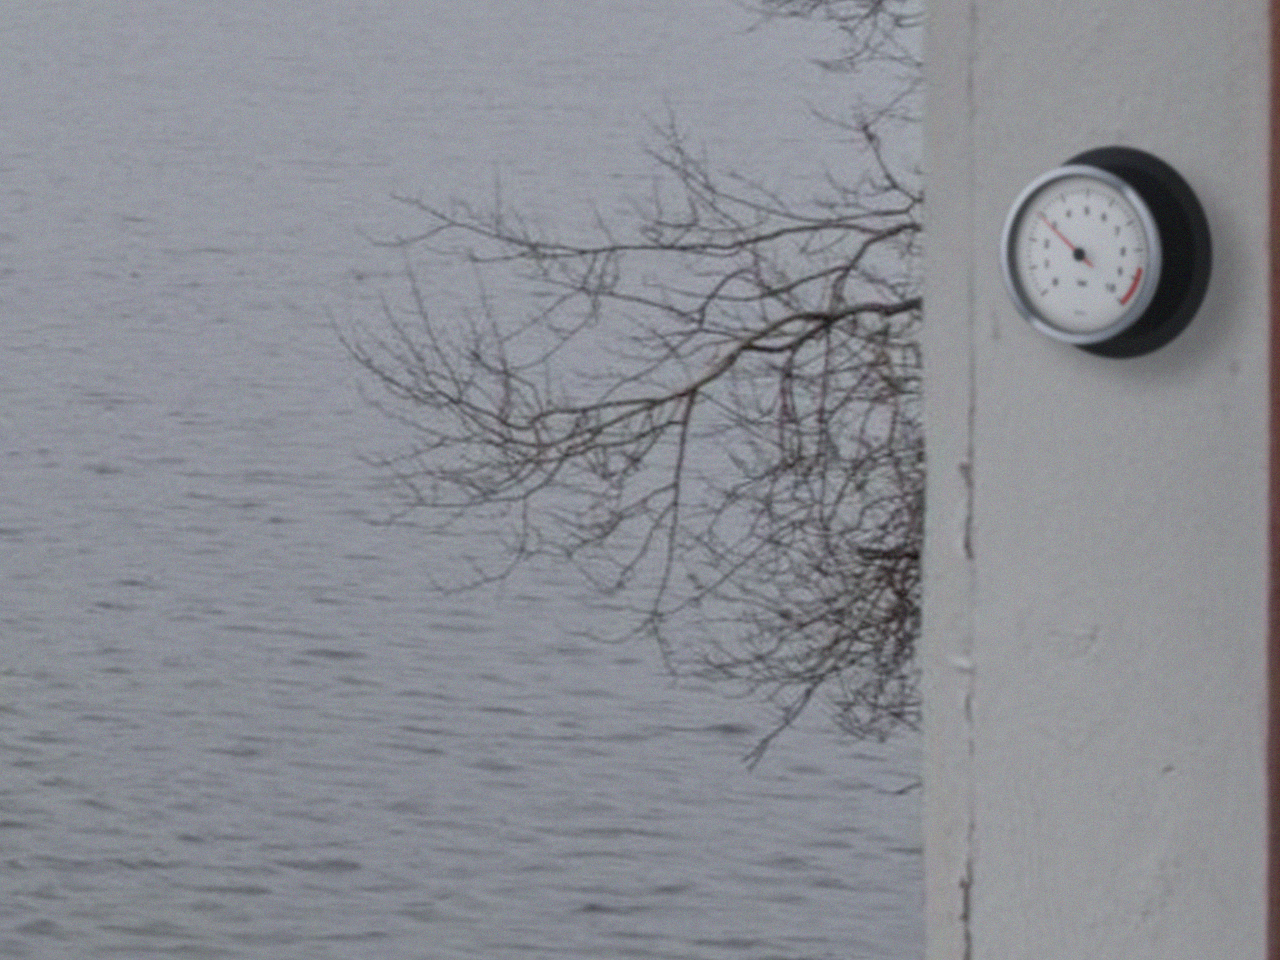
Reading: 3; bar
